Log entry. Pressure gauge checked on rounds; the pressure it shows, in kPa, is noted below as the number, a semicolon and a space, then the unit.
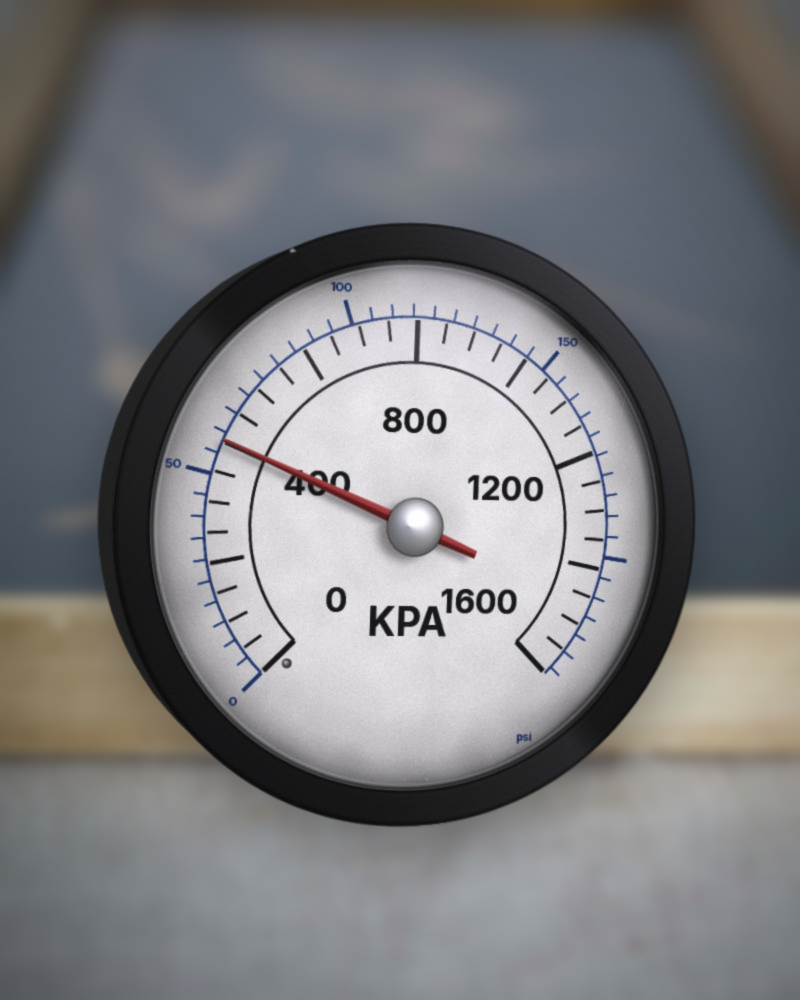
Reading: 400; kPa
